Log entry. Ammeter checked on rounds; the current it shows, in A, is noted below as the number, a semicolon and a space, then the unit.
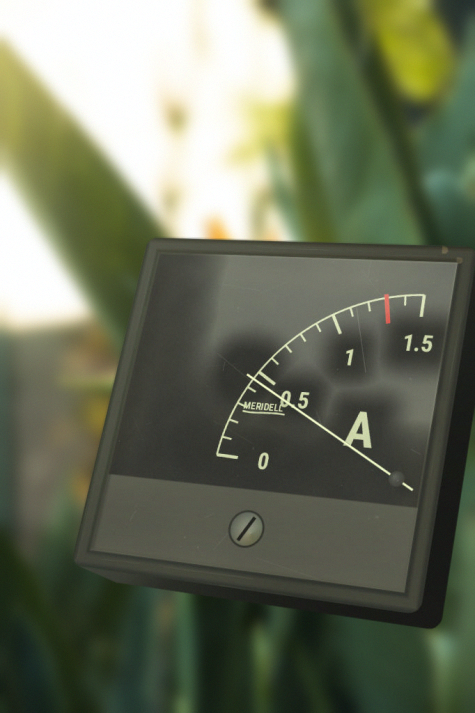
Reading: 0.45; A
